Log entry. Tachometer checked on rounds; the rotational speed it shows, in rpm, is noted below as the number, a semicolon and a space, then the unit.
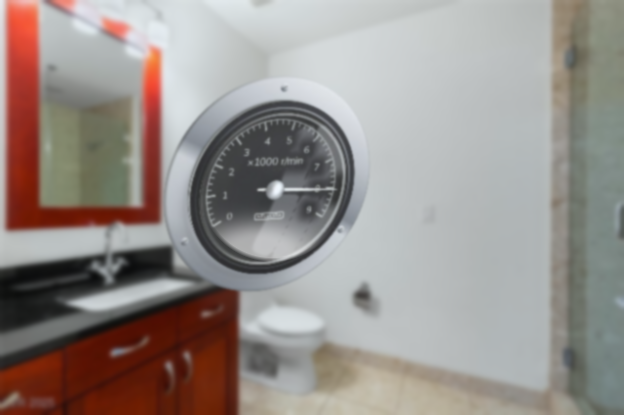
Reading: 8000; rpm
